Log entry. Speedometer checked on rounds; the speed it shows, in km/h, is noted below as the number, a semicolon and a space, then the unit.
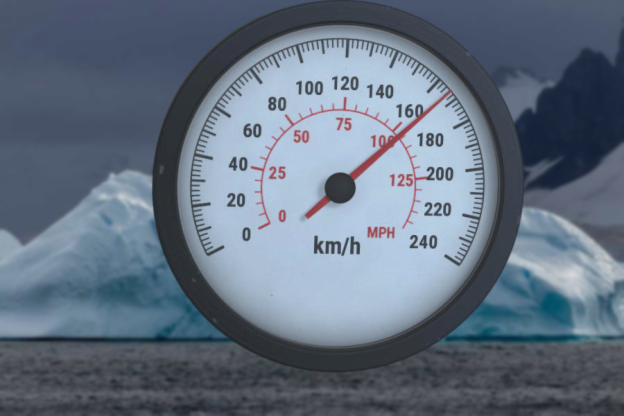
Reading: 166; km/h
